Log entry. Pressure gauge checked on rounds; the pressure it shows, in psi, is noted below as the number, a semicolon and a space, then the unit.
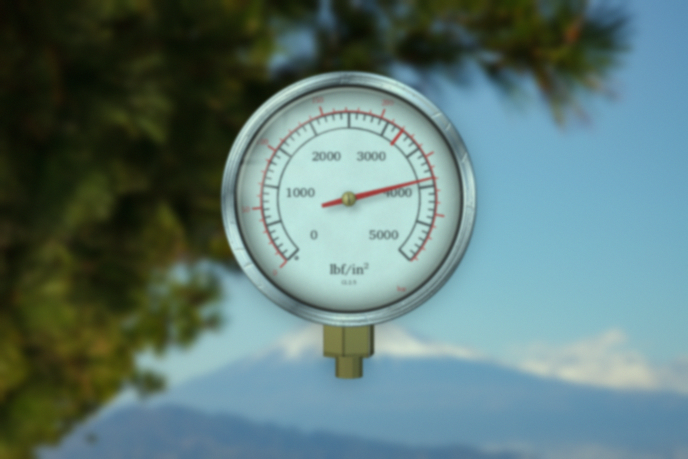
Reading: 3900; psi
